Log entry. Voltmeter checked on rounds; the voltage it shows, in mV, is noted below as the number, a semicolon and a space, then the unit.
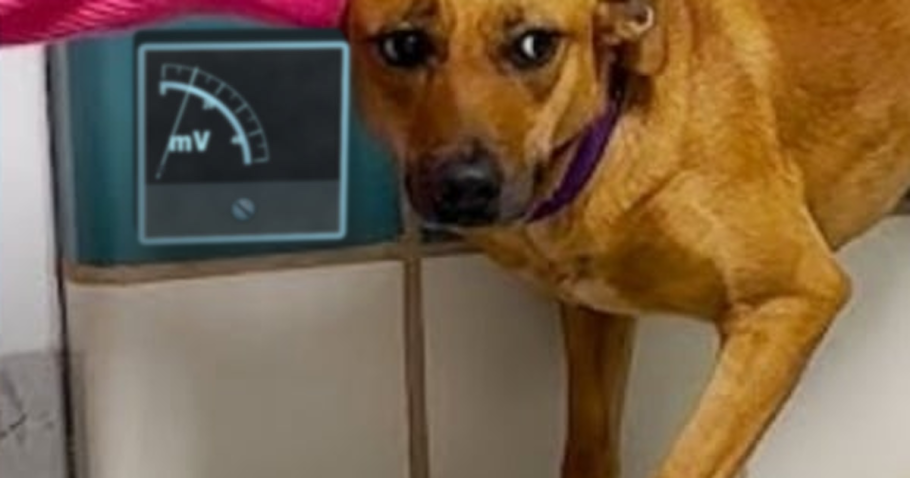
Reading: 10; mV
